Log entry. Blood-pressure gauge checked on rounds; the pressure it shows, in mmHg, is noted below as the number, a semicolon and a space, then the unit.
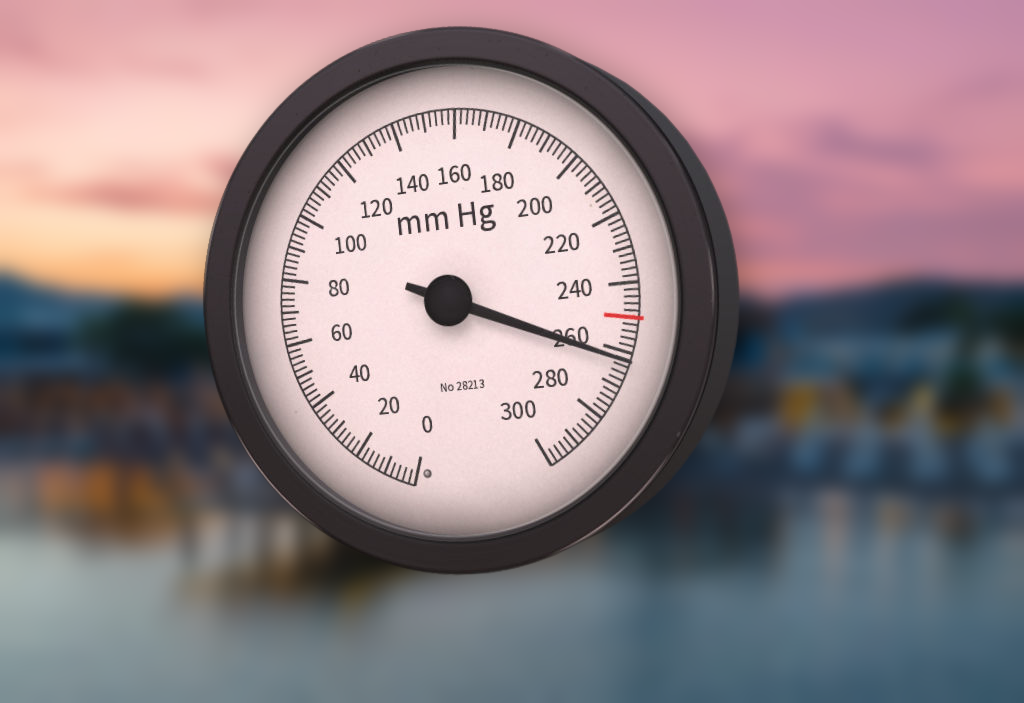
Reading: 262; mmHg
